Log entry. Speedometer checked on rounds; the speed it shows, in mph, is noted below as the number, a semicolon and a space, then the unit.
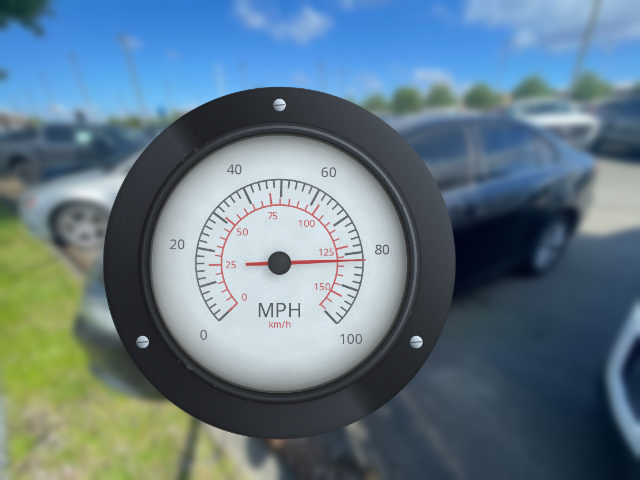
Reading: 82; mph
